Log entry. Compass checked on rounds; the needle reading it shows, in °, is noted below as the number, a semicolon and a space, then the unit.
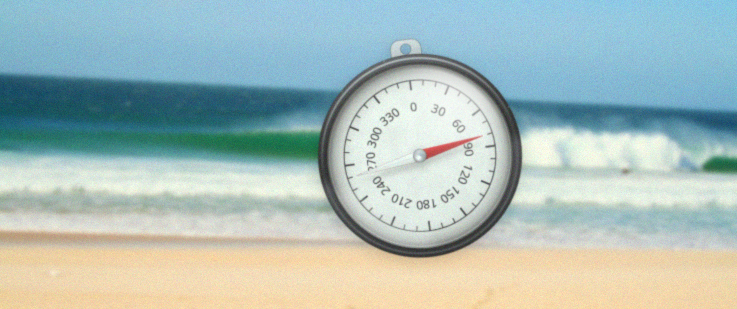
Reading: 80; °
